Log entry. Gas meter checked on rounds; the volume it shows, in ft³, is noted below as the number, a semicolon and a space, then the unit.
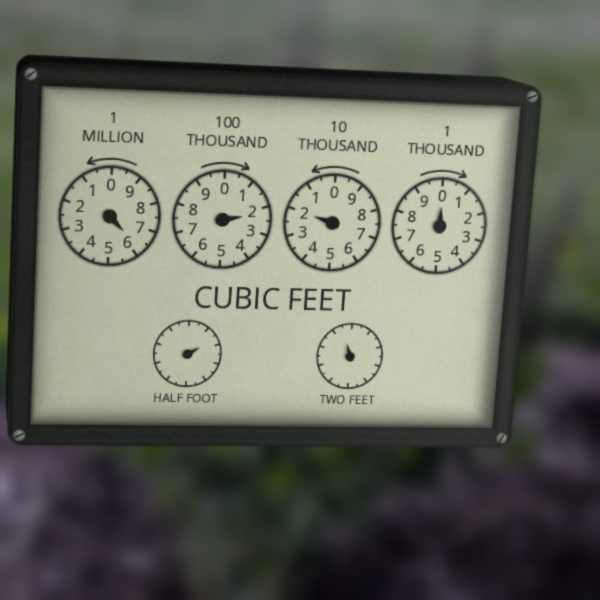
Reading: 622000; ft³
